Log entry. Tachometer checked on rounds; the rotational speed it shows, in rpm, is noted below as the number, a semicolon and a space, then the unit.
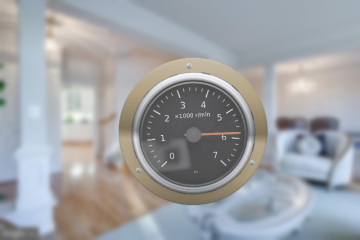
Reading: 5800; rpm
